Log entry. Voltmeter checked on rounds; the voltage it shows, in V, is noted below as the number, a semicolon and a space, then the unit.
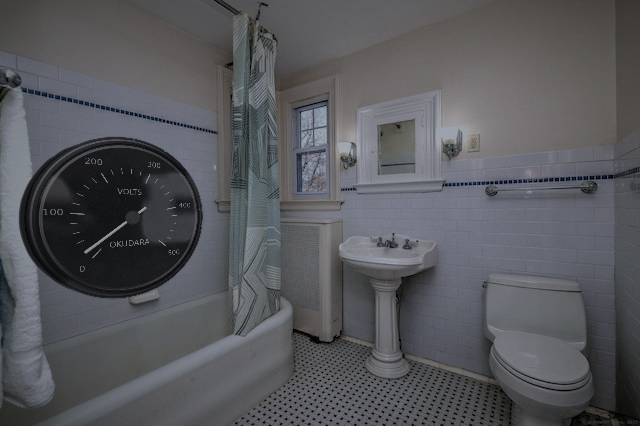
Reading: 20; V
